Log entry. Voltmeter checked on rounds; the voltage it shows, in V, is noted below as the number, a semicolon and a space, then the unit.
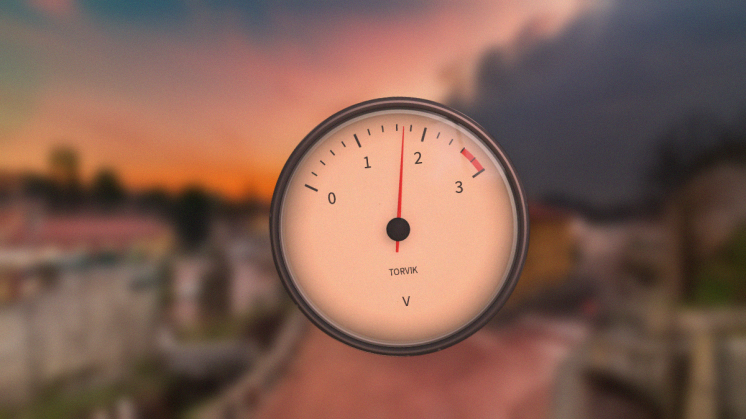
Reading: 1.7; V
